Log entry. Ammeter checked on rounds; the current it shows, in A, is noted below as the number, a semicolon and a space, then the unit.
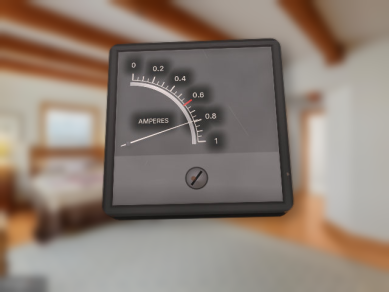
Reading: 0.8; A
